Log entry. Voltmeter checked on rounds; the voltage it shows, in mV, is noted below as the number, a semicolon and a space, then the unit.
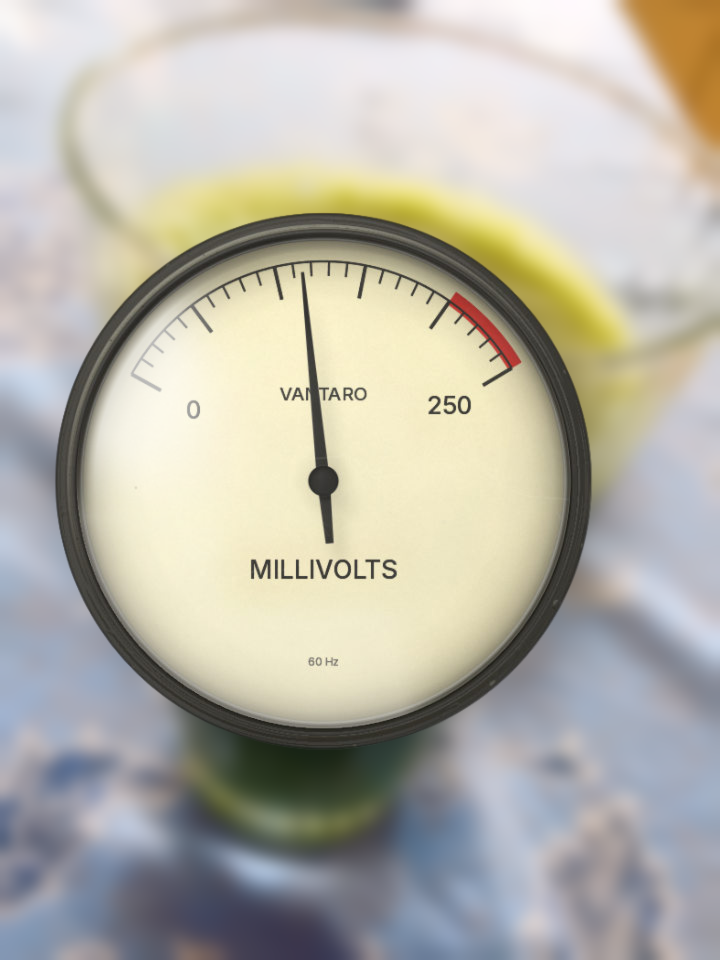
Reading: 115; mV
